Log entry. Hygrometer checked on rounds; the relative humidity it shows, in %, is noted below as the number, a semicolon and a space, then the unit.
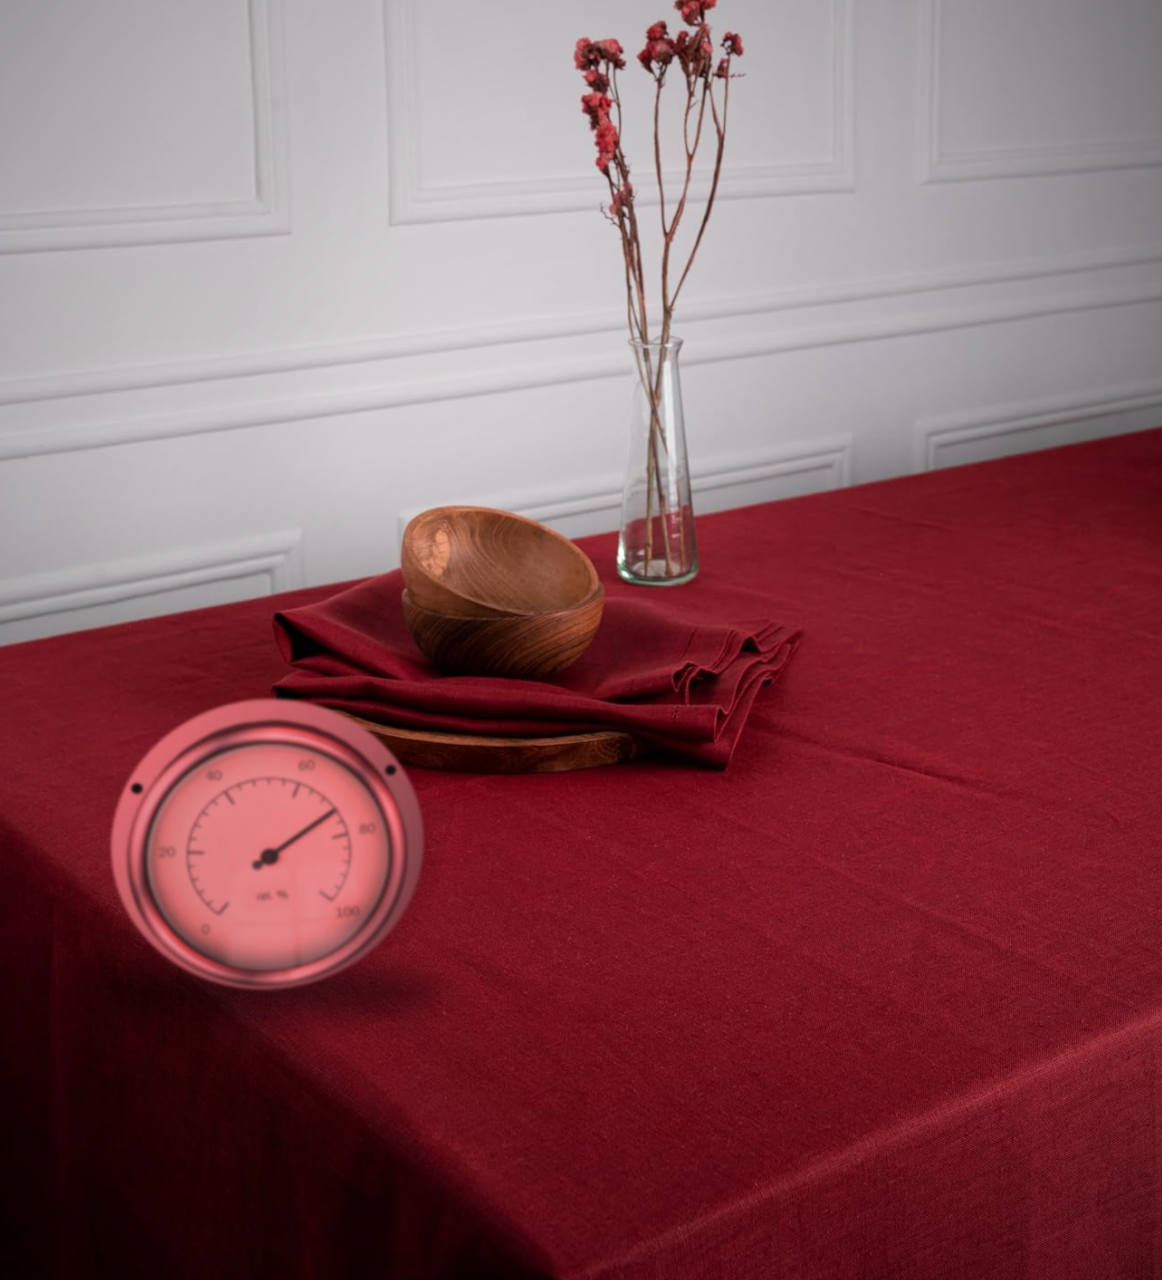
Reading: 72; %
